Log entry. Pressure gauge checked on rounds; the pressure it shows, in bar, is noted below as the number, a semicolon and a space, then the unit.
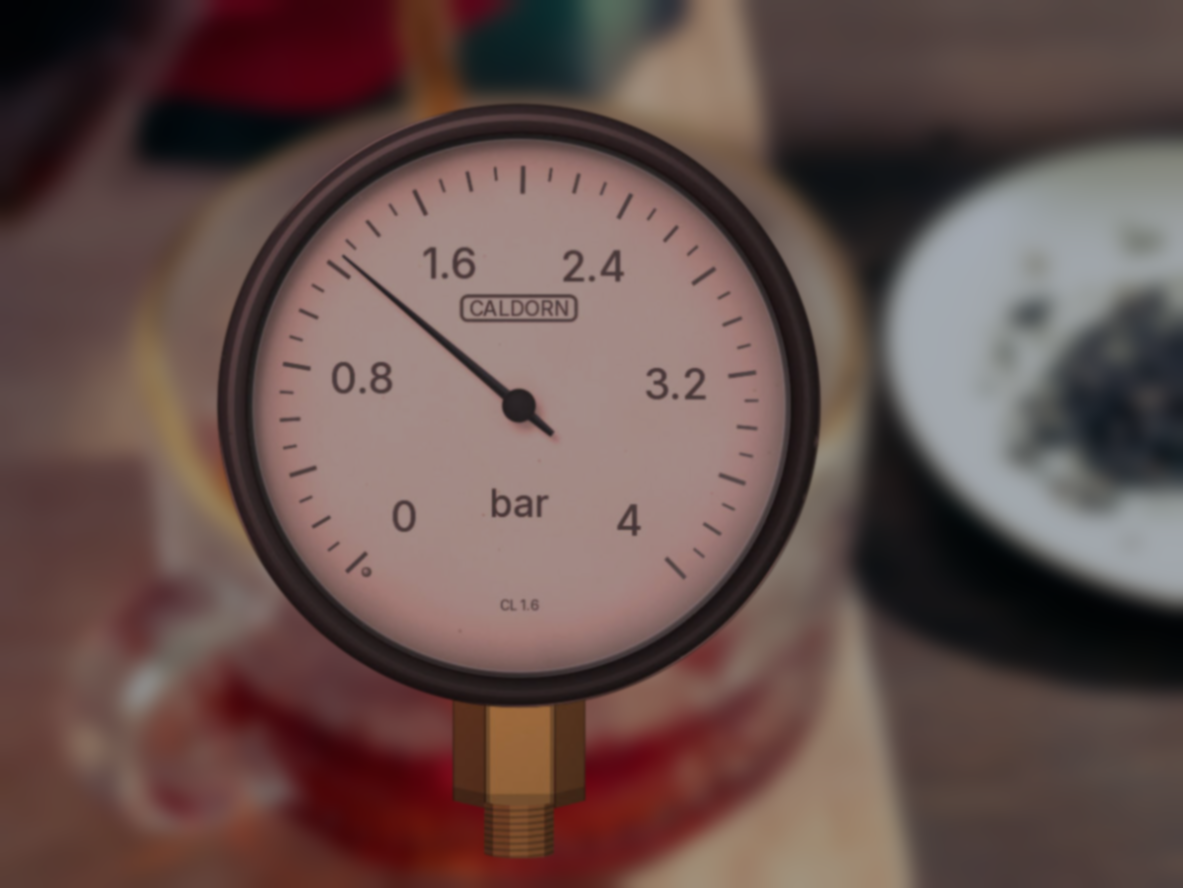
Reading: 1.25; bar
